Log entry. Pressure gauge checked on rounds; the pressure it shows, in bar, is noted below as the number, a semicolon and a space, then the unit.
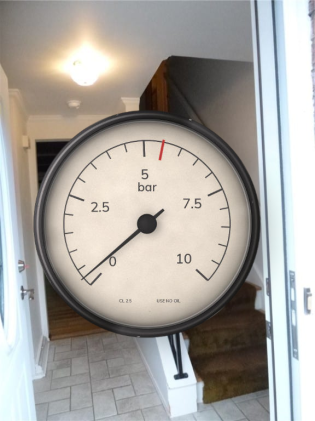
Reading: 0.25; bar
